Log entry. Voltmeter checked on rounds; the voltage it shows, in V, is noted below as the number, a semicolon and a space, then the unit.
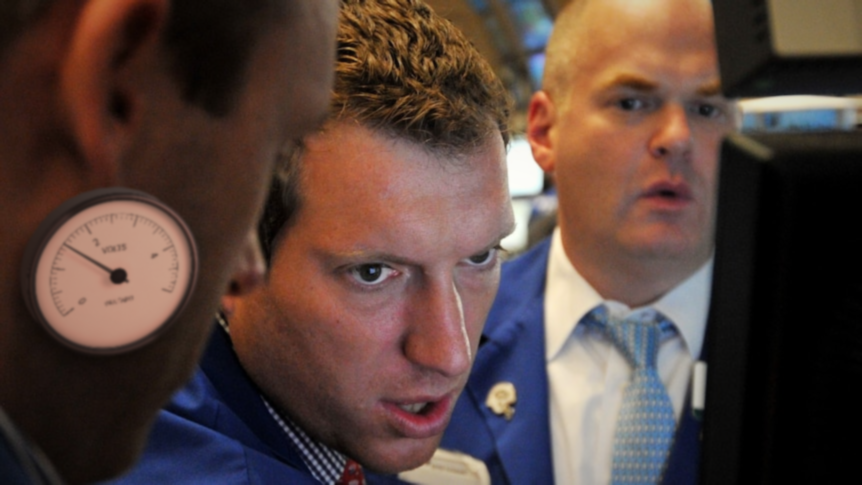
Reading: 1.5; V
